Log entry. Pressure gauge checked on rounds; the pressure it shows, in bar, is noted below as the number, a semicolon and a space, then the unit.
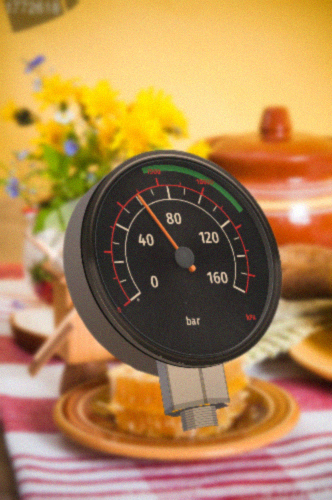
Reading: 60; bar
